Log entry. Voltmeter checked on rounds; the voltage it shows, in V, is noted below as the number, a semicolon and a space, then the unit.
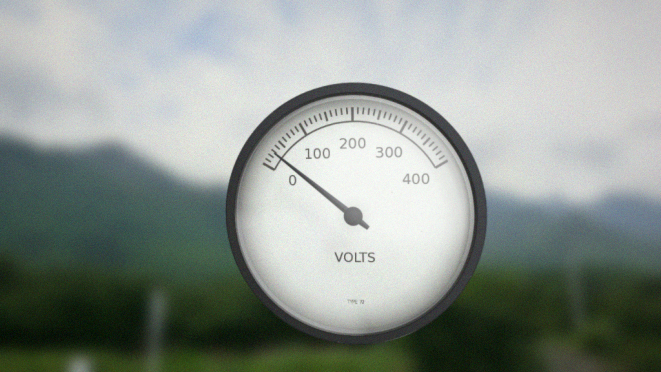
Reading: 30; V
